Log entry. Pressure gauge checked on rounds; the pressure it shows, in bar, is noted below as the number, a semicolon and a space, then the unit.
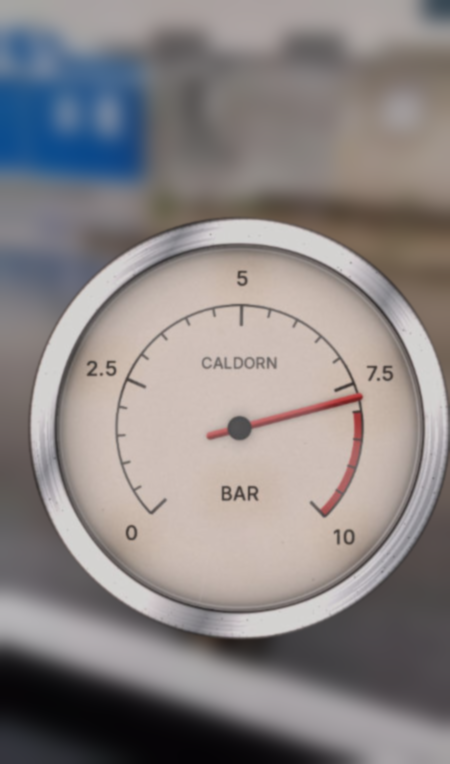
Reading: 7.75; bar
